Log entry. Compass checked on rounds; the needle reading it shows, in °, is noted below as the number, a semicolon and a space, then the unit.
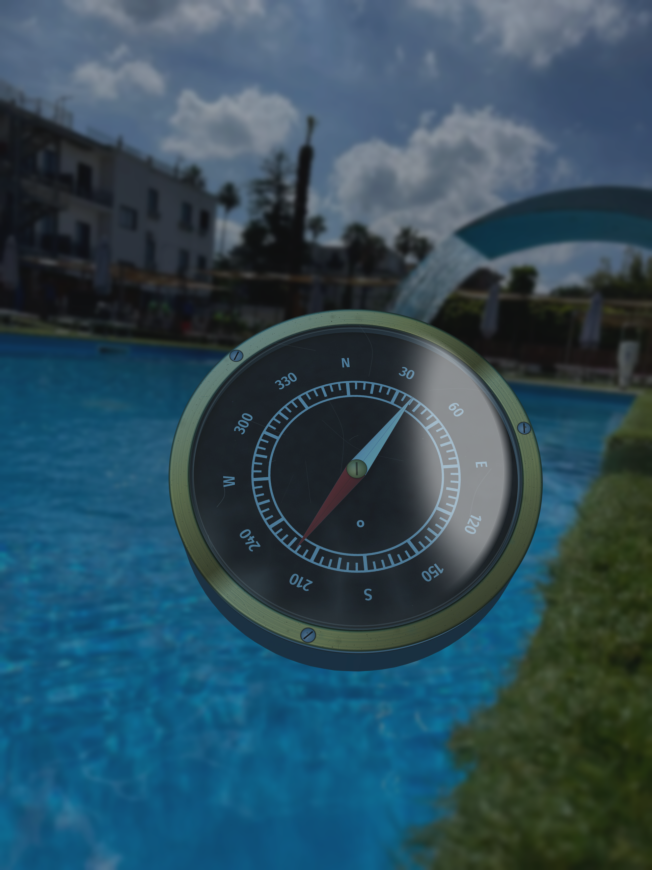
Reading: 220; °
